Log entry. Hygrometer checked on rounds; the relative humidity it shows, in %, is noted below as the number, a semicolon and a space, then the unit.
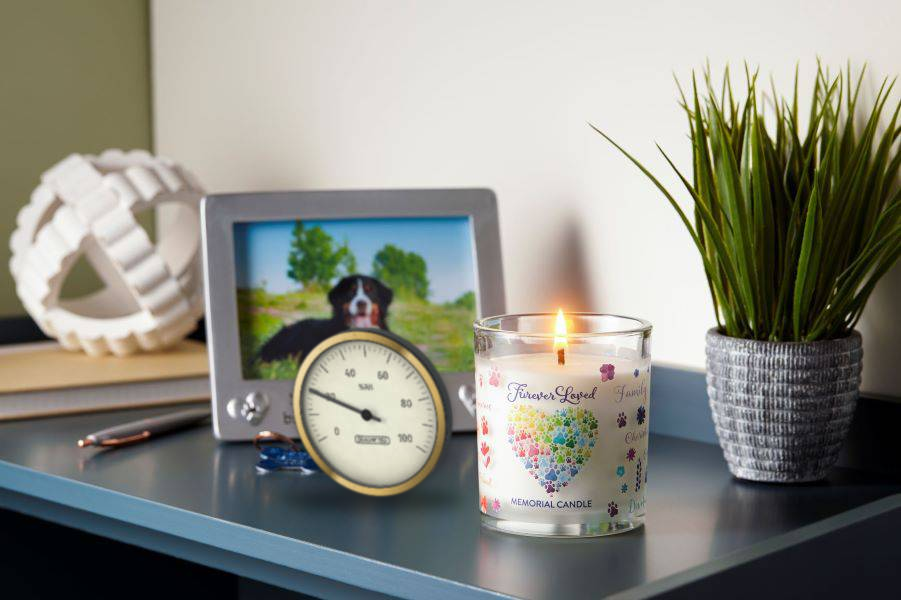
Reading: 20; %
